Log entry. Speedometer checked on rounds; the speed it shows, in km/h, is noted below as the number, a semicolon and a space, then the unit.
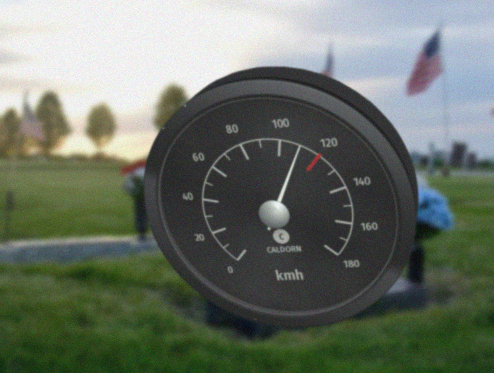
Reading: 110; km/h
